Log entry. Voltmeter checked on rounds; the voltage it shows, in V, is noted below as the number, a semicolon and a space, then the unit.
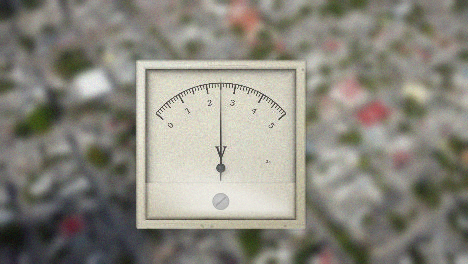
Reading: 2.5; V
